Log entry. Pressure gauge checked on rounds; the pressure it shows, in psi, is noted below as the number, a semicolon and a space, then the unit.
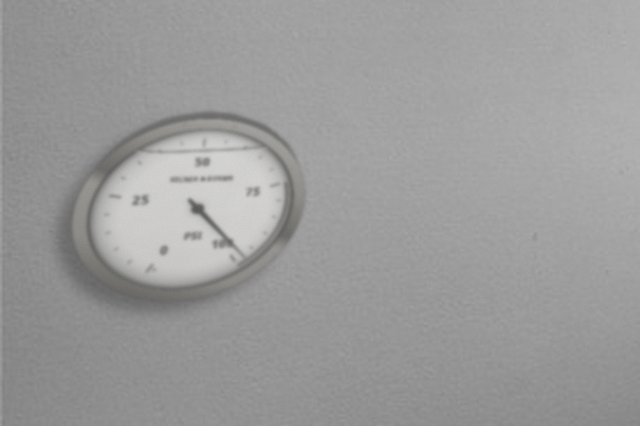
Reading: 97.5; psi
